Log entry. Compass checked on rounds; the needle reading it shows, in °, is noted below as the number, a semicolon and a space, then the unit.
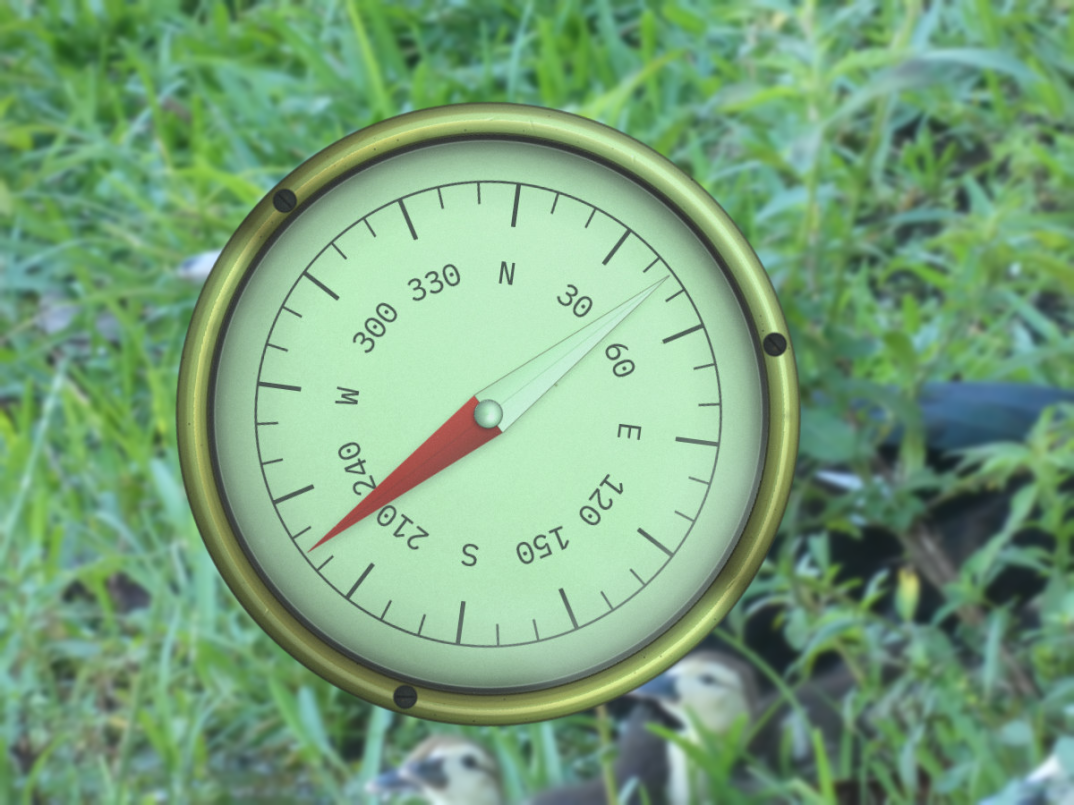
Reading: 225; °
